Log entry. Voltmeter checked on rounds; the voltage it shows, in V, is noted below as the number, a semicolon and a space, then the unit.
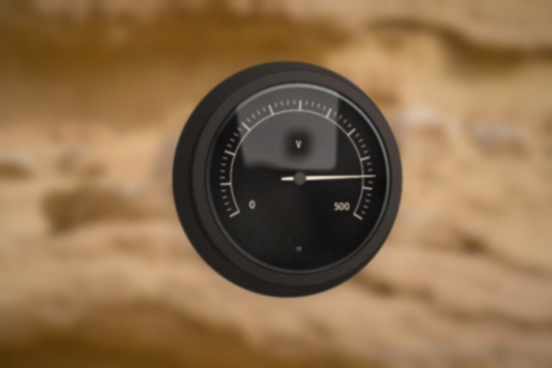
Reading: 430; V
